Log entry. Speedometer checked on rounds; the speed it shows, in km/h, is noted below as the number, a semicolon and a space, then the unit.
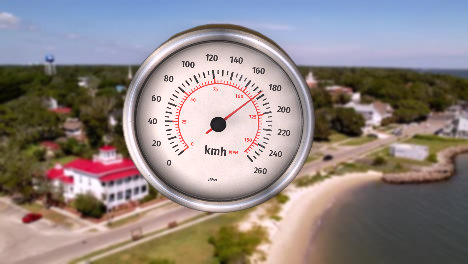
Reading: 175; km/h
